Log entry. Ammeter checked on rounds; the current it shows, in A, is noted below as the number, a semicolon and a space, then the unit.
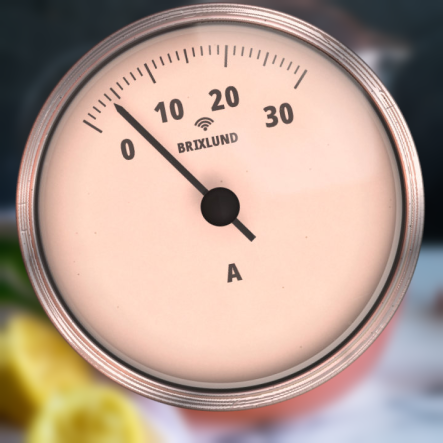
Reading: 4; A
